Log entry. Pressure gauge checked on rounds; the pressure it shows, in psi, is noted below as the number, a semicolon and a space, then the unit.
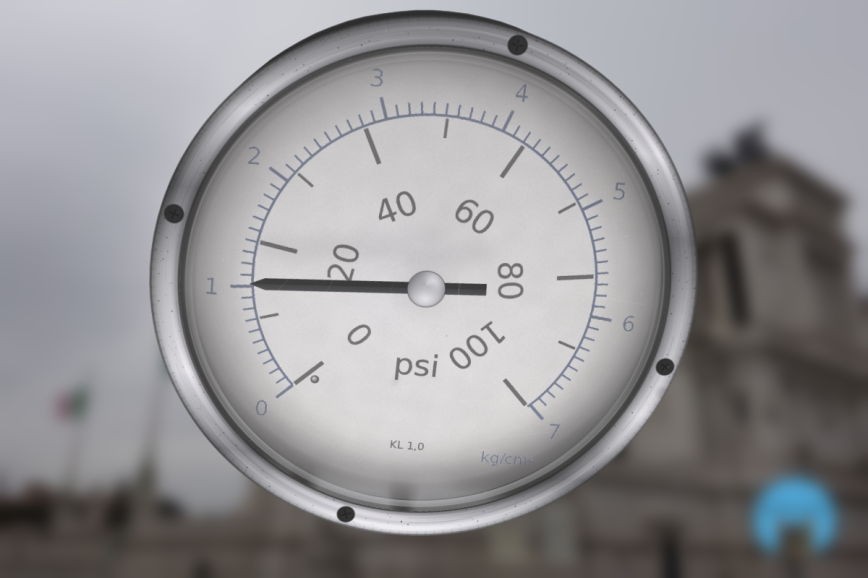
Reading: 15; psi
